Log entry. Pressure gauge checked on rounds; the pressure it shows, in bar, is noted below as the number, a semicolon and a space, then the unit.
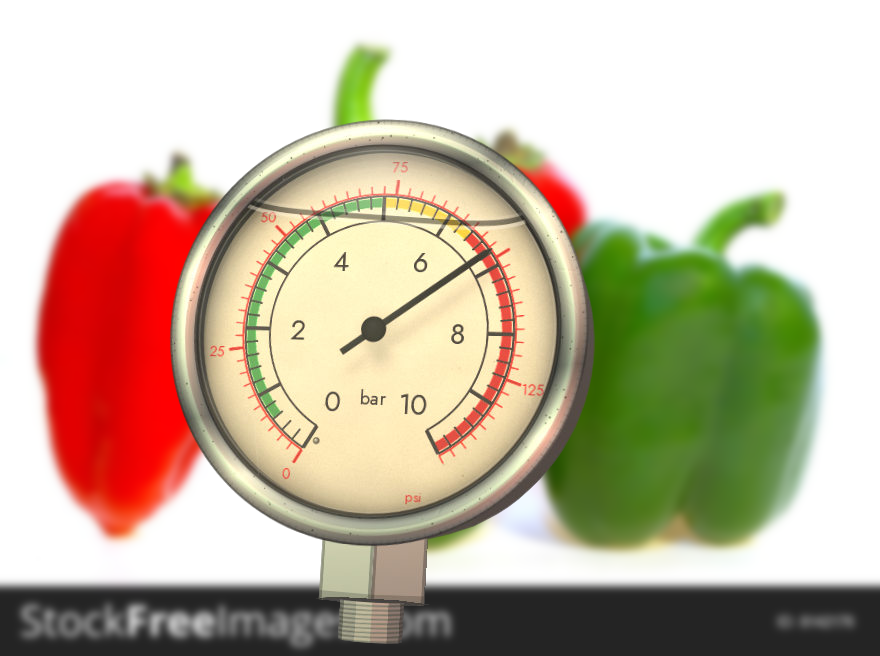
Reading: 6.8; bar
